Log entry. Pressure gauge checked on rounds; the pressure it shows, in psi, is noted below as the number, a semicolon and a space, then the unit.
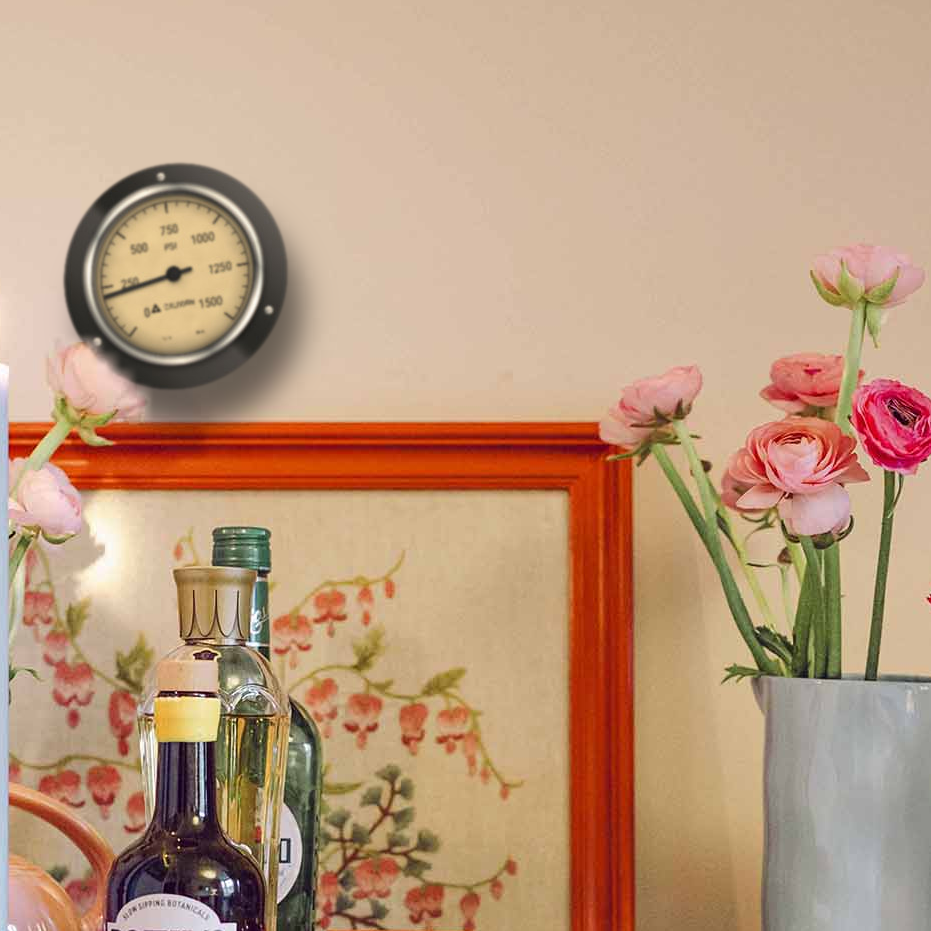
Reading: 200; psi
